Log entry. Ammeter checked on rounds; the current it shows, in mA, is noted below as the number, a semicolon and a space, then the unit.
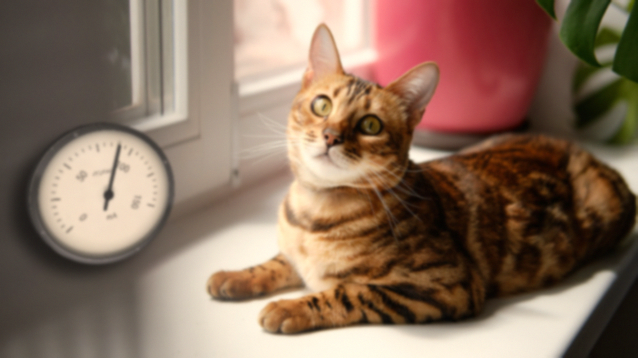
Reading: 90; mA
